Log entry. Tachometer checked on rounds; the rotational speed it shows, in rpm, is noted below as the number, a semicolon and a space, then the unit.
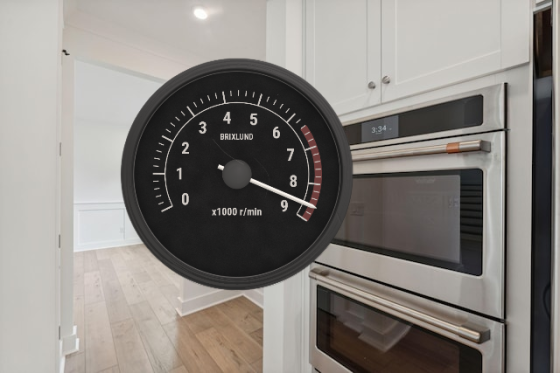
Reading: 8600; rpm
